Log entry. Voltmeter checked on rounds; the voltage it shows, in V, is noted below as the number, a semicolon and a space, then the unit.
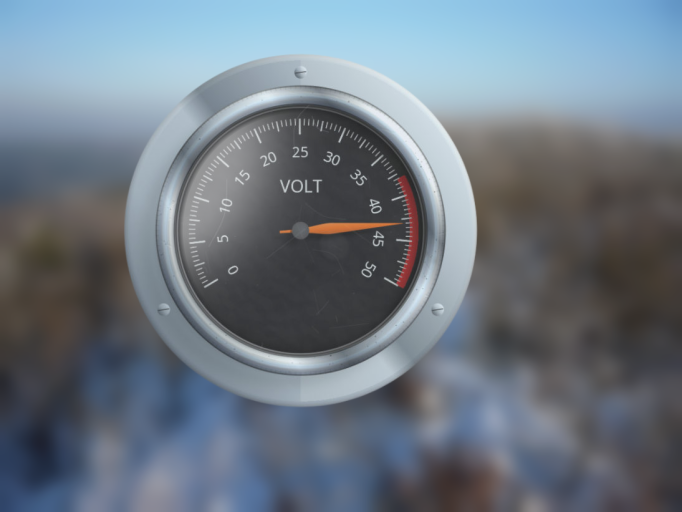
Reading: 43; V
